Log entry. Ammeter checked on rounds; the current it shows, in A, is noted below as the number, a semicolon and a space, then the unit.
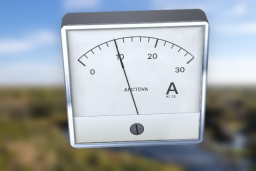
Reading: 10; A
